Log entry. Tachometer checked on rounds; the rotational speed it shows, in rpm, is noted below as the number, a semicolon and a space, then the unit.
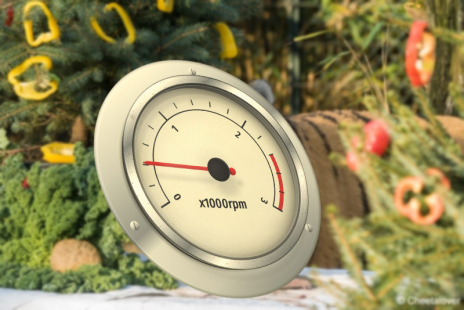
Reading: 400; rpm
